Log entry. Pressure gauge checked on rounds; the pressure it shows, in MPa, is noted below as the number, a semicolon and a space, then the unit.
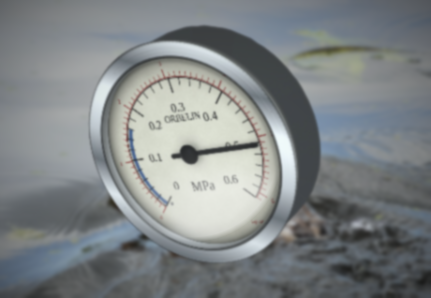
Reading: 0.5; MPa
